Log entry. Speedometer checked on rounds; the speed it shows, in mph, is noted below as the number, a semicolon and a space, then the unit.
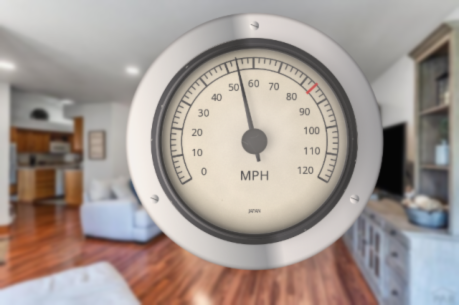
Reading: 54; mph
